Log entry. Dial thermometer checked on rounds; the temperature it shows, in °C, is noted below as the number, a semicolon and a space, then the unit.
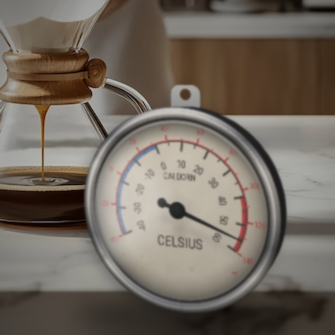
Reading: 55; °C
